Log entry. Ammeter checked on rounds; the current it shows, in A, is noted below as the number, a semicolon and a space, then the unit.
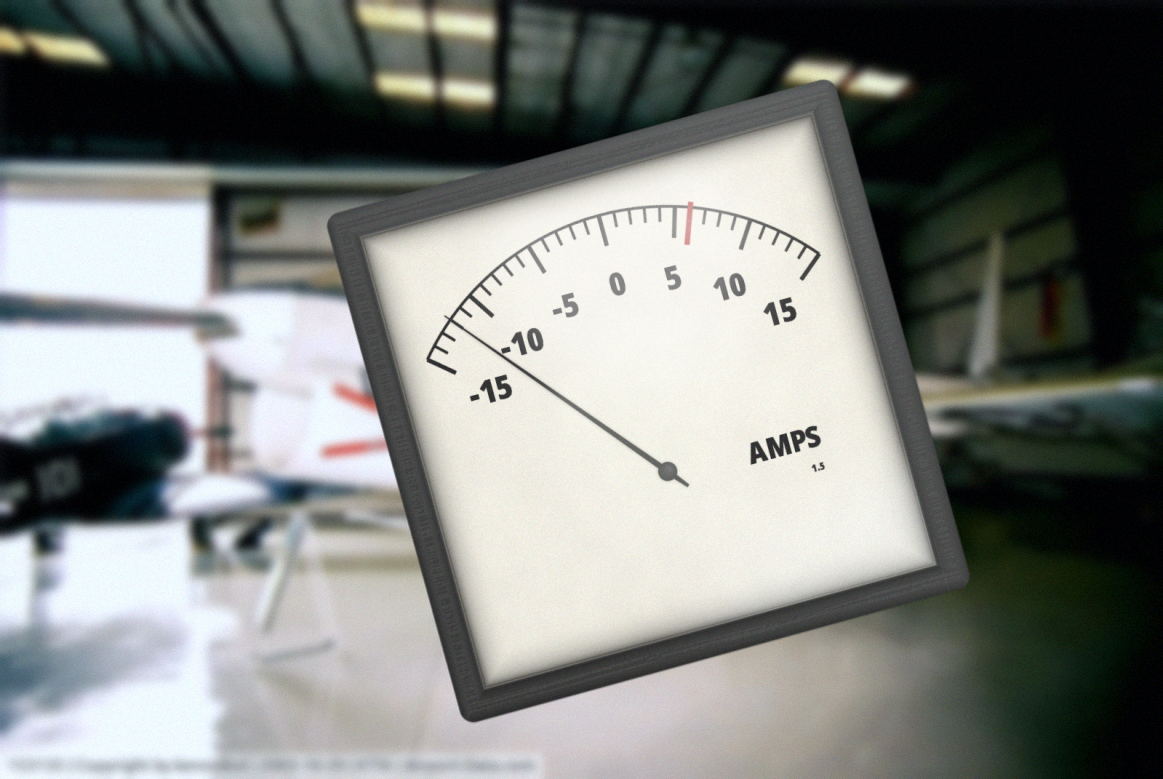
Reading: -12; A
